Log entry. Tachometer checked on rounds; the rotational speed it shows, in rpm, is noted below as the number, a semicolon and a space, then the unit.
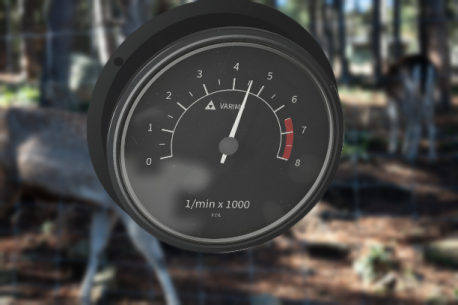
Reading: 4500; rpm
